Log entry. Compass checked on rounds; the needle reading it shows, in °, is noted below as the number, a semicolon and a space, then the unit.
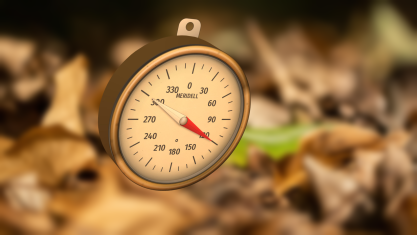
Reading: 120; °
